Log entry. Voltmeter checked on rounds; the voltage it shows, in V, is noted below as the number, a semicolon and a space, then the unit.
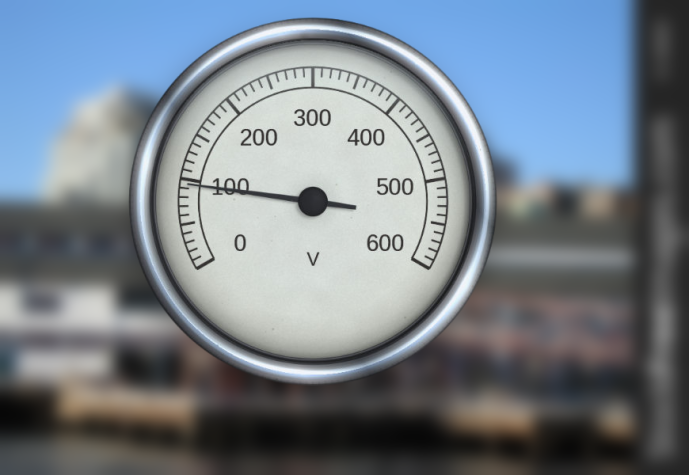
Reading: 95; V
